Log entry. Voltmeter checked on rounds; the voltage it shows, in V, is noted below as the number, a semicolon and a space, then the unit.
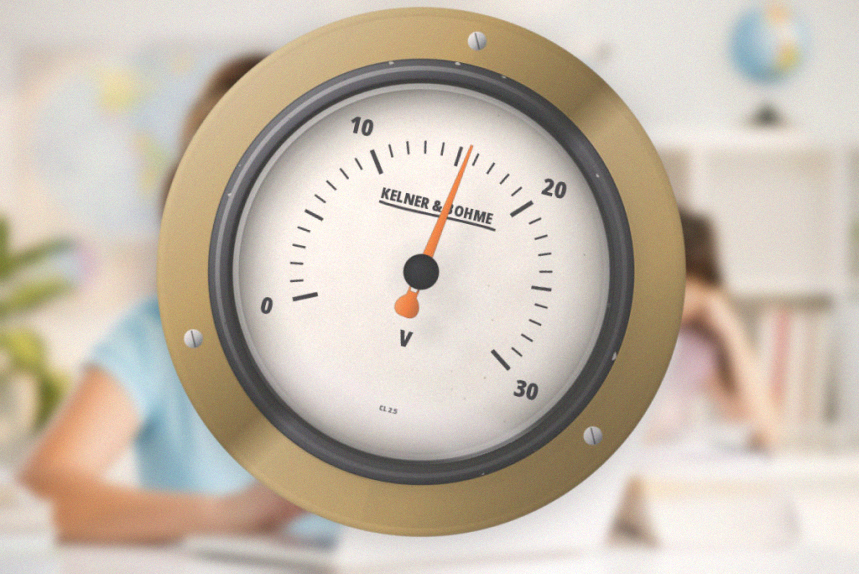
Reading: 15.5; V
